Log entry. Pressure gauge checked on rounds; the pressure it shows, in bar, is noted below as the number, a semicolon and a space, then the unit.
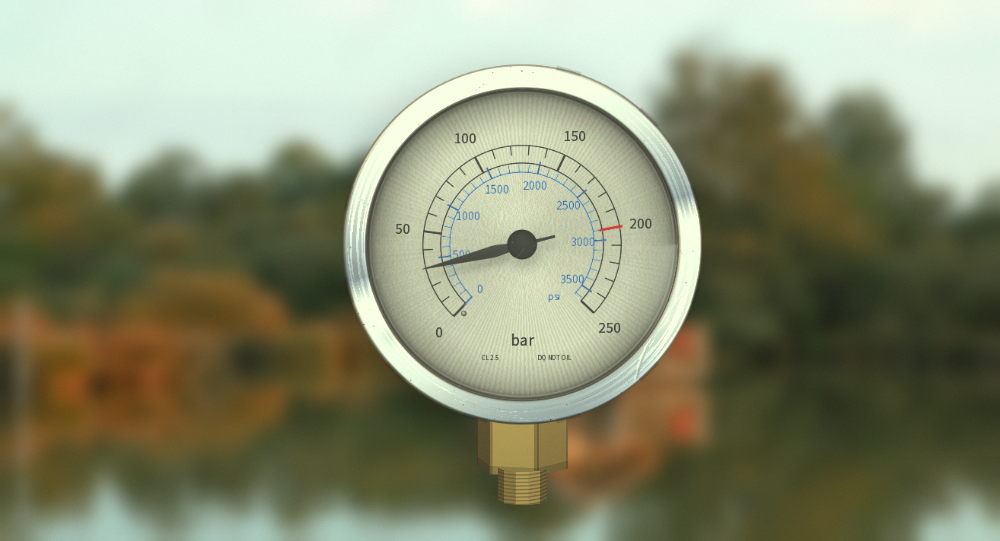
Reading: 30; bar
